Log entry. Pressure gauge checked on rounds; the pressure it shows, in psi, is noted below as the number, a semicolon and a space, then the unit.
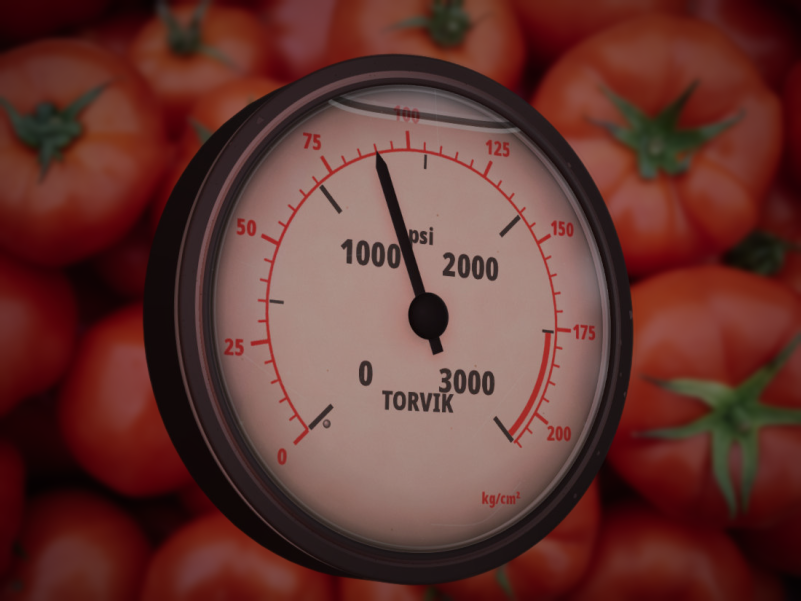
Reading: 1250; psi
